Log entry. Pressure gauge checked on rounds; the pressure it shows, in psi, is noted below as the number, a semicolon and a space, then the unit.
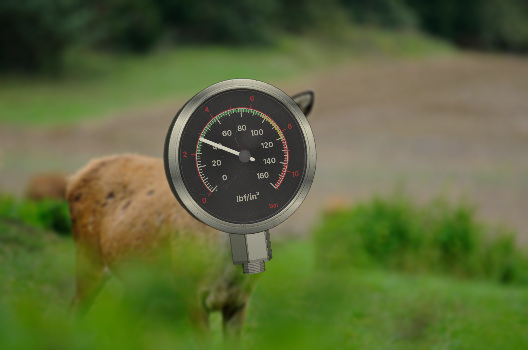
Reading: 40; psi
